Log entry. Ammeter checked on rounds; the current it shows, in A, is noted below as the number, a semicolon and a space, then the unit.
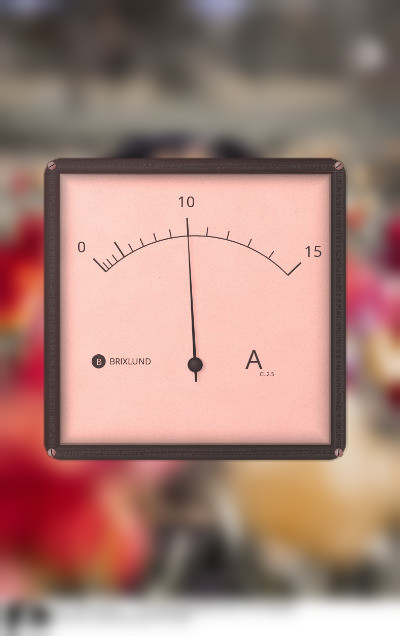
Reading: 10; A
